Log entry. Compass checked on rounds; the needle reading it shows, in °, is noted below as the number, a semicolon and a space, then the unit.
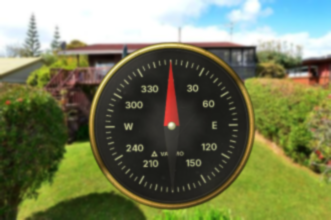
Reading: 0; °
